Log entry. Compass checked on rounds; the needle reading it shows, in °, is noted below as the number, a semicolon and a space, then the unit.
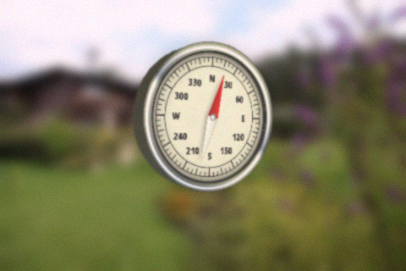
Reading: 15; °
